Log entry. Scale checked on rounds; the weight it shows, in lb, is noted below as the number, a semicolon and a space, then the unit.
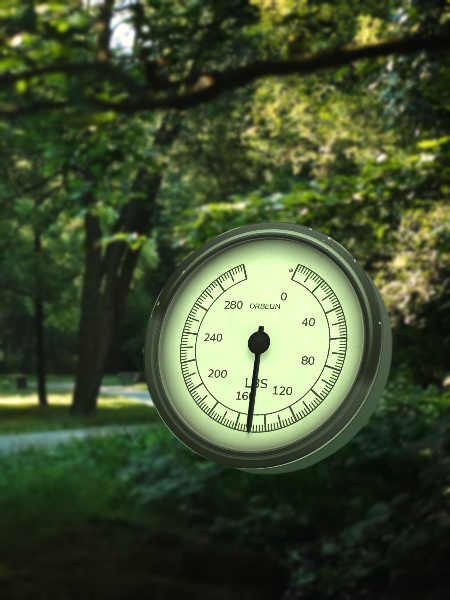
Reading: 150; lb
